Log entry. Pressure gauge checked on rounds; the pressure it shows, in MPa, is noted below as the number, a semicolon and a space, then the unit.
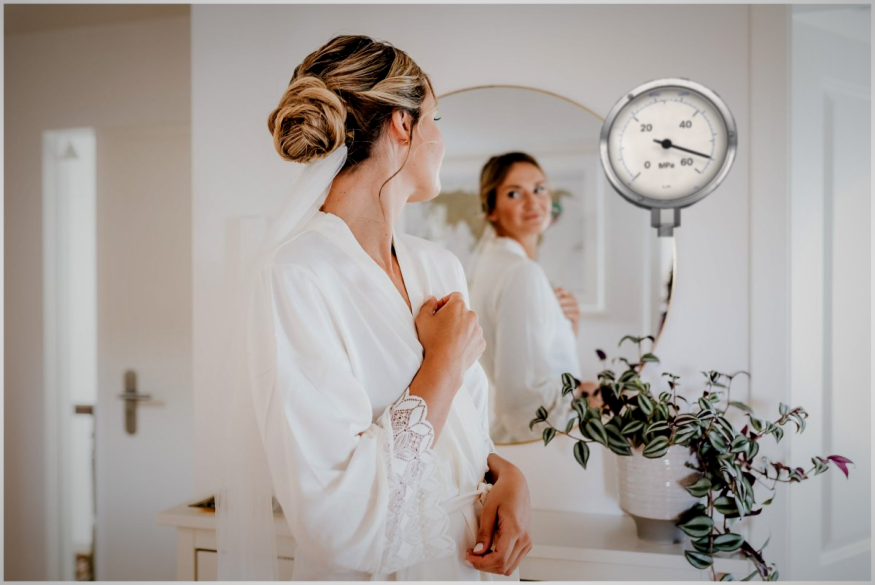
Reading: 55; MPa
